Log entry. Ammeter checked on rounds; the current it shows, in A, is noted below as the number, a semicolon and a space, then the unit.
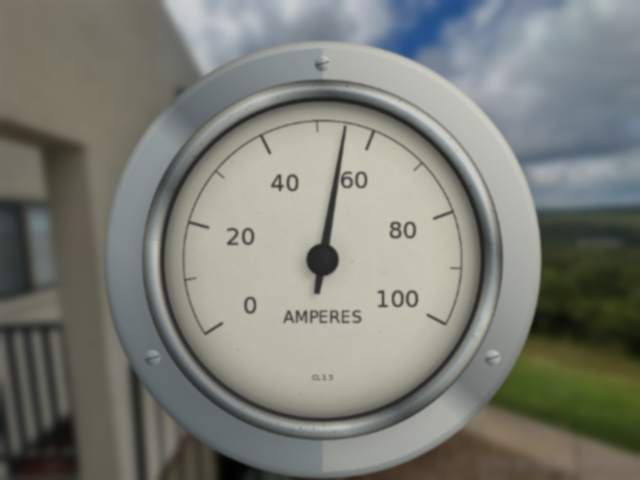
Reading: 55; A
